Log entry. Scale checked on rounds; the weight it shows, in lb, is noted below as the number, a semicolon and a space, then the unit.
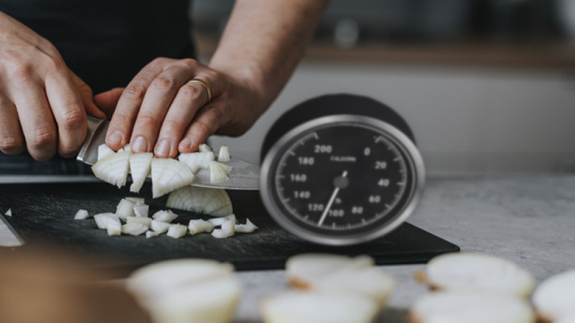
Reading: 110; lb
